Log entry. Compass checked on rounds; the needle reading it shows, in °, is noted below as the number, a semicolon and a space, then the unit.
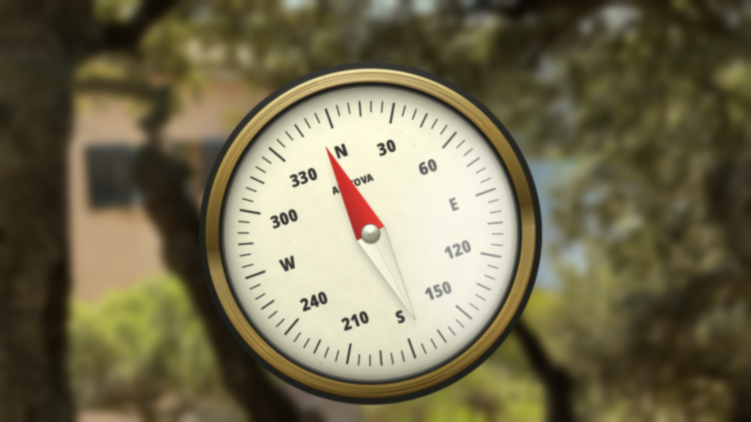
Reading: 352.5; °
